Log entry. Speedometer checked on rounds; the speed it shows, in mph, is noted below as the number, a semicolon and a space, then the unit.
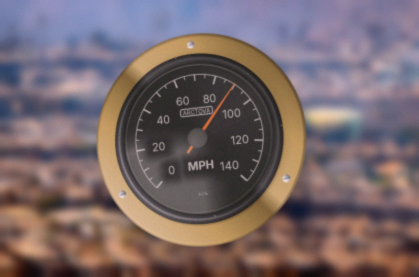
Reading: 90; mph
